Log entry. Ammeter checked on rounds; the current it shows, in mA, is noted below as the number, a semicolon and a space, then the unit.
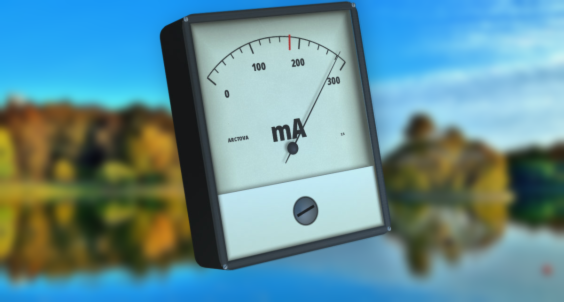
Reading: 280; mA
